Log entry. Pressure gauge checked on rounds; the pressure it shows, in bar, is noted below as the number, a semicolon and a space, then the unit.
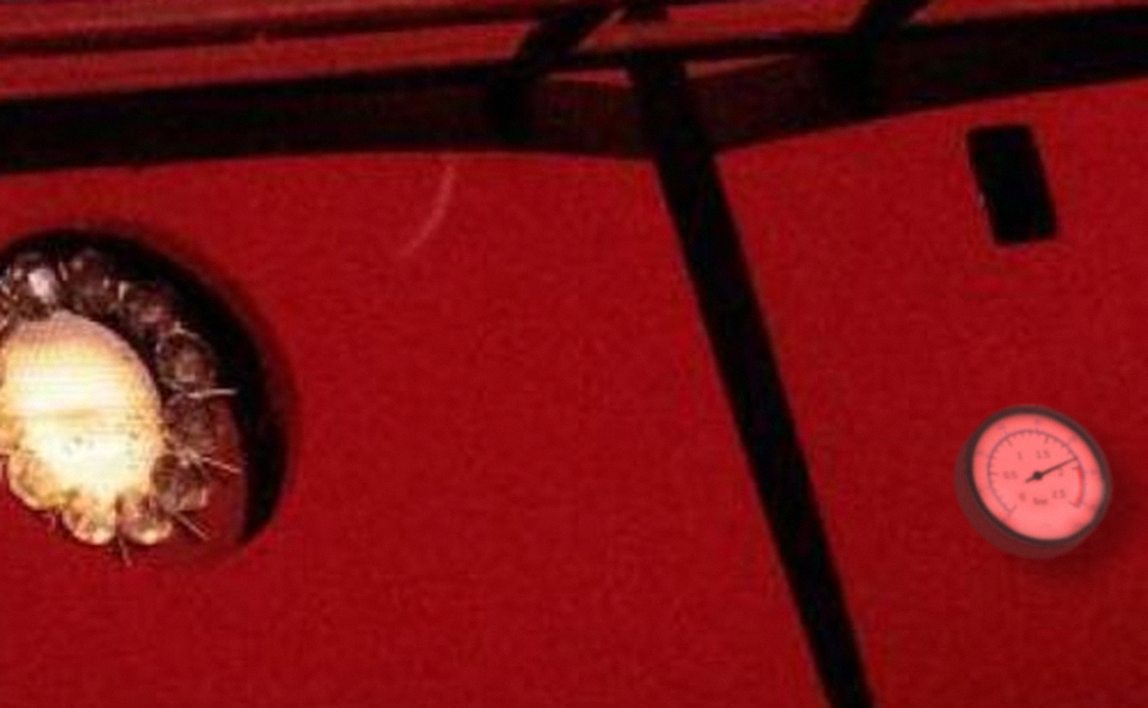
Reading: 1.9; bar
